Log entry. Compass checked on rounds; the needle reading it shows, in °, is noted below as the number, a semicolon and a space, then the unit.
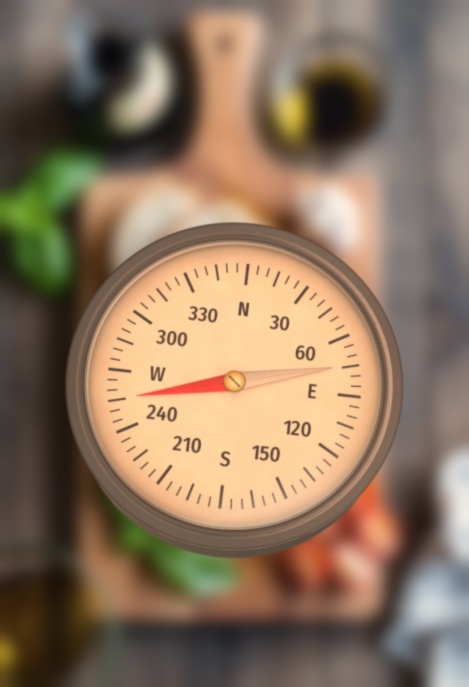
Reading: 255; °
